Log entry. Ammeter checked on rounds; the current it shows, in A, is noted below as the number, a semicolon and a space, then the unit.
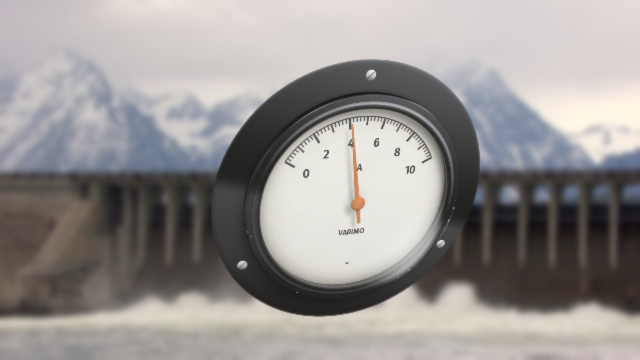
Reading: 4; A
